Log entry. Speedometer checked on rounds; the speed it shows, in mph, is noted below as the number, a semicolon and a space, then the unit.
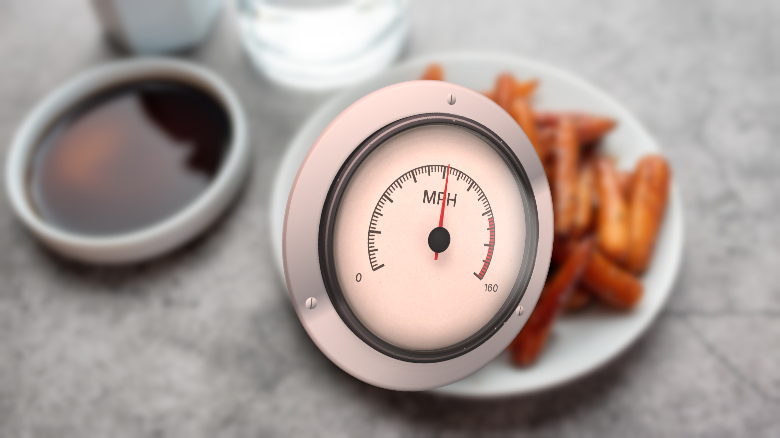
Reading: 80; mph
